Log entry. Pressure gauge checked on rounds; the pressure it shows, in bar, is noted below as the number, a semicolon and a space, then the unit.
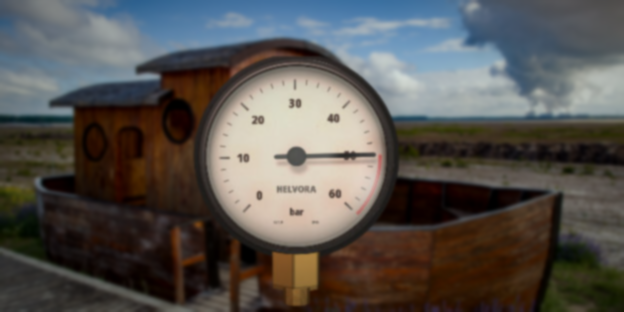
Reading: 50; bar
